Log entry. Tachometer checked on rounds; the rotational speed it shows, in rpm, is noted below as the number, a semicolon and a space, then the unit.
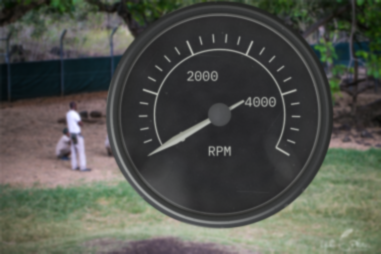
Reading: 0; rpm
